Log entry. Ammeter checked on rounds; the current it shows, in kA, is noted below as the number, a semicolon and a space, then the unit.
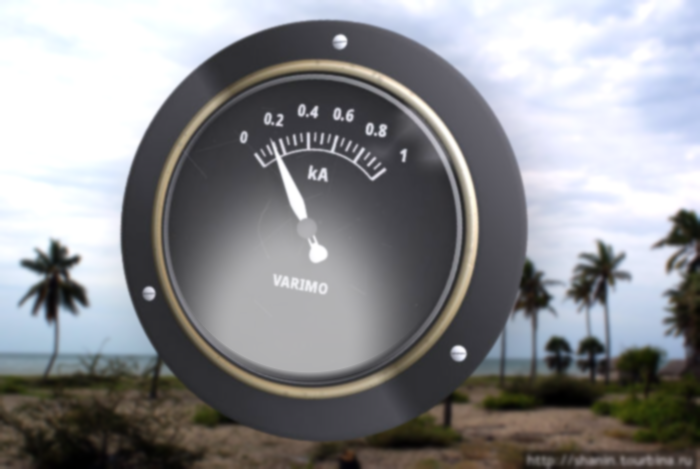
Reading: 0.15; kA
